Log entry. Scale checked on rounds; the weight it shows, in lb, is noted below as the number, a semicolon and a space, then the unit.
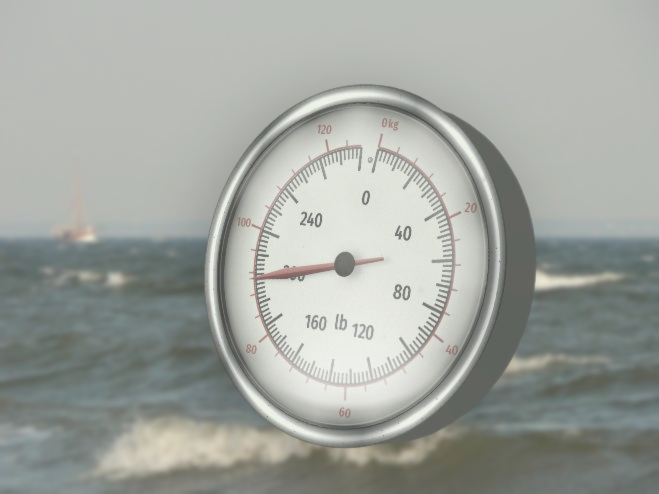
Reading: 200; lb
